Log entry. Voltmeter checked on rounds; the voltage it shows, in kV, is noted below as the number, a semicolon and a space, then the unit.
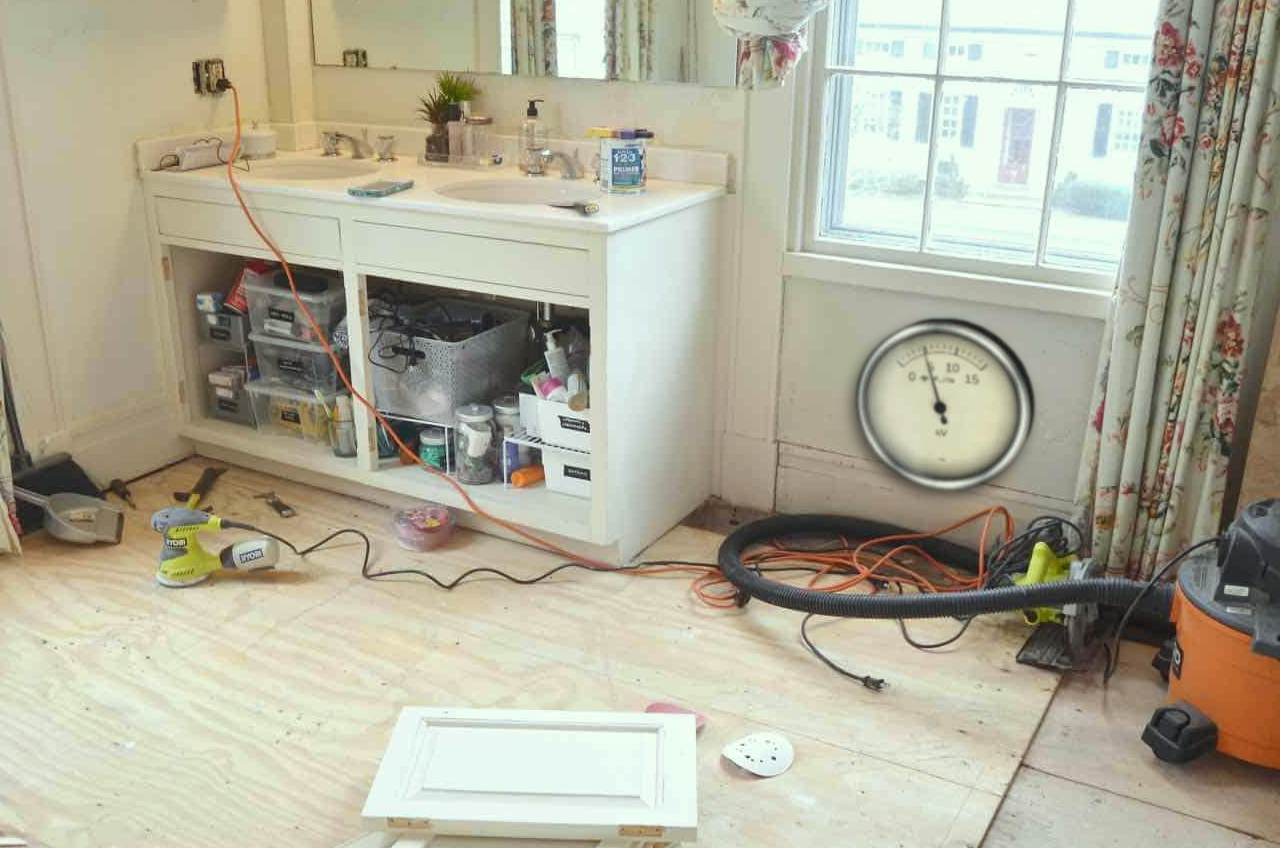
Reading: 5; kV
